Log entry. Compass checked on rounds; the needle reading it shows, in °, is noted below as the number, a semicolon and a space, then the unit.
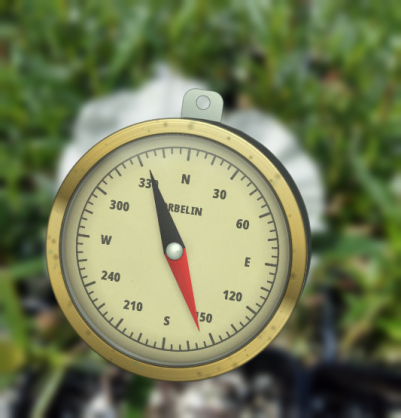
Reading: 155; °
